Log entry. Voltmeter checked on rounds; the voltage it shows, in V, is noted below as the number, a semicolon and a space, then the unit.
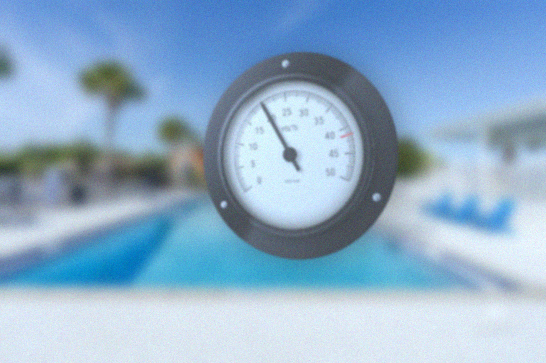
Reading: 20; V
